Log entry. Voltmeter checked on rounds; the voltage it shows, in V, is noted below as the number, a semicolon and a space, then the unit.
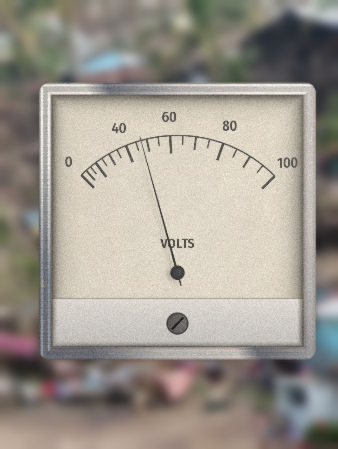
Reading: 47.5; V
